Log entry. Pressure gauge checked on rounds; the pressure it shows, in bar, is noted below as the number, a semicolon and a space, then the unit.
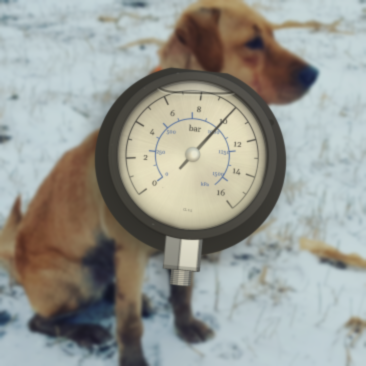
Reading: 10; bar
